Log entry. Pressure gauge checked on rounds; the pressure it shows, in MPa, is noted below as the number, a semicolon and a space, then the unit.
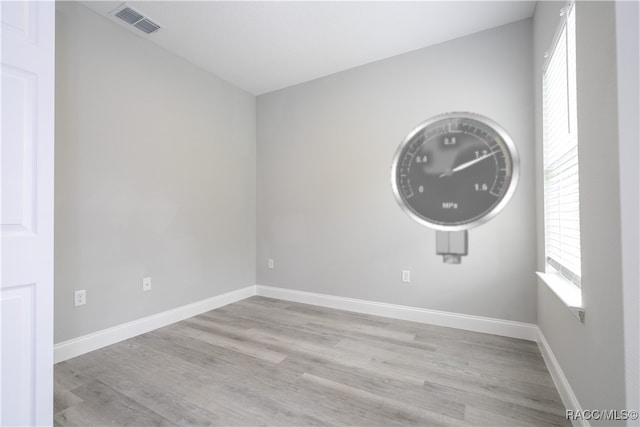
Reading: 1.25; MPa
